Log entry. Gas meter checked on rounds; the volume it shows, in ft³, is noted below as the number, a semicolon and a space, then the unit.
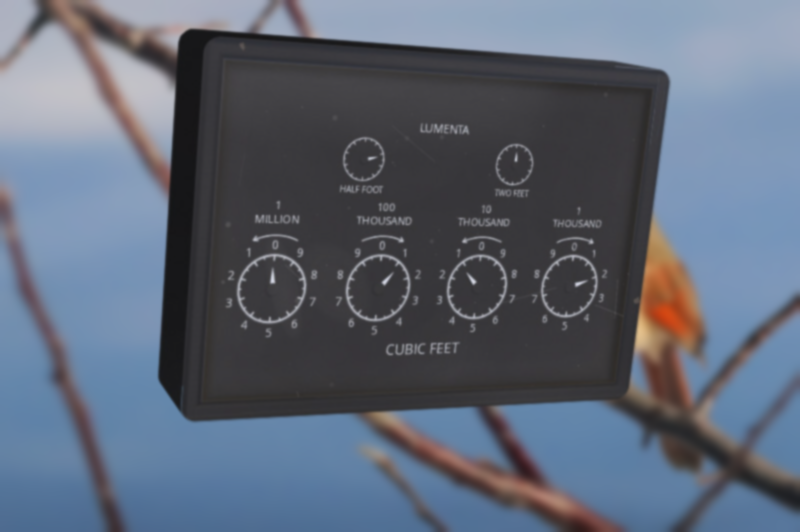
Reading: 11200; ft³
